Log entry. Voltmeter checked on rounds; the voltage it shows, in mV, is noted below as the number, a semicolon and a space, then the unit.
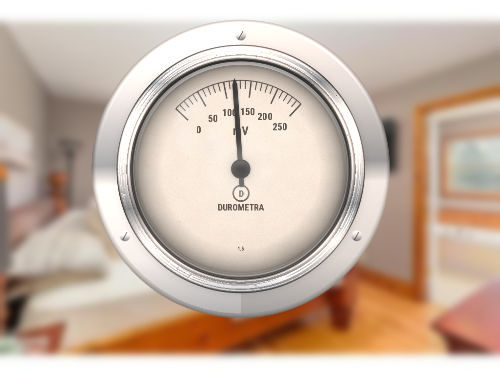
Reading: 120; mV
